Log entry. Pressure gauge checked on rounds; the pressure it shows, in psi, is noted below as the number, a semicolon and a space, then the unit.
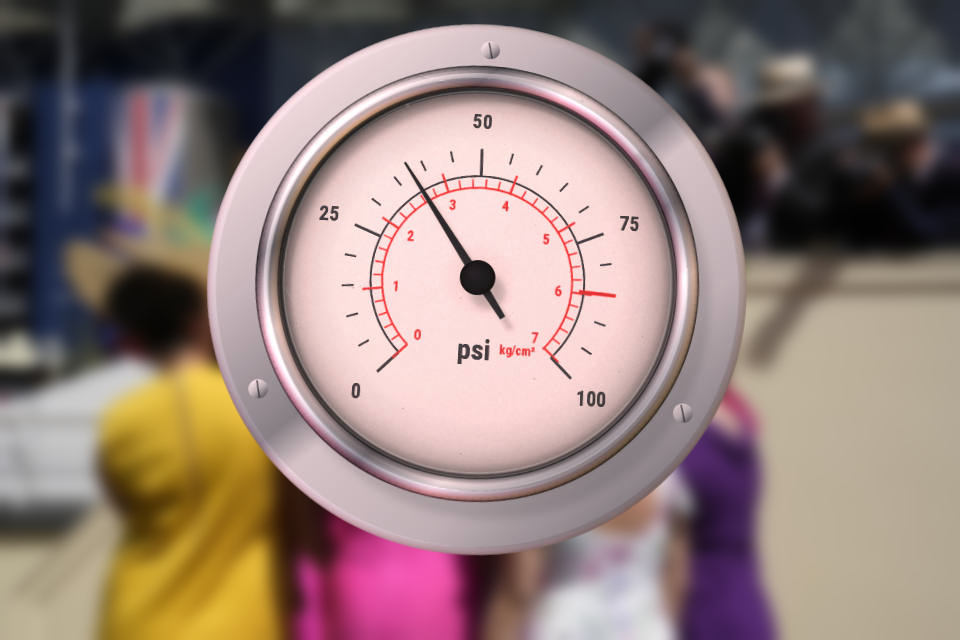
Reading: 37.5; psi
